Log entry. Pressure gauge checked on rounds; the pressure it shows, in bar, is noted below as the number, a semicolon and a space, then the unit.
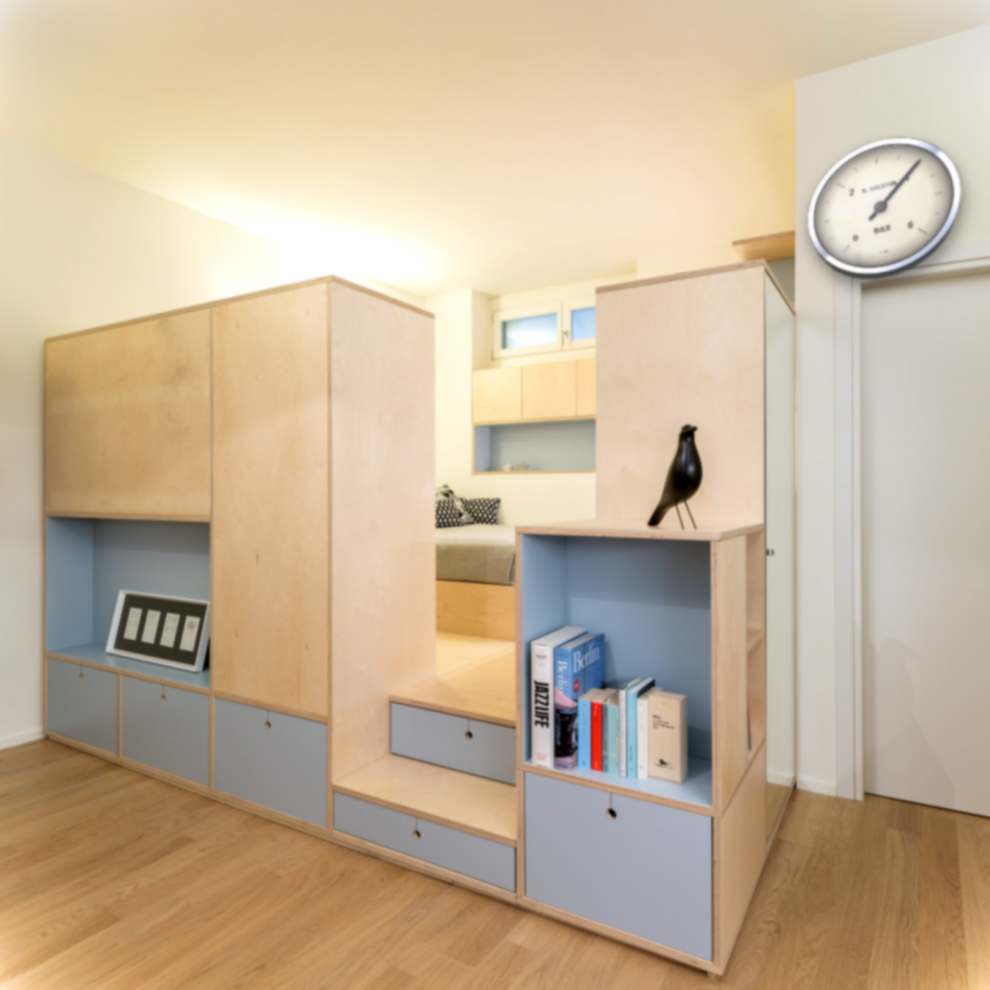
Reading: 4; bar
